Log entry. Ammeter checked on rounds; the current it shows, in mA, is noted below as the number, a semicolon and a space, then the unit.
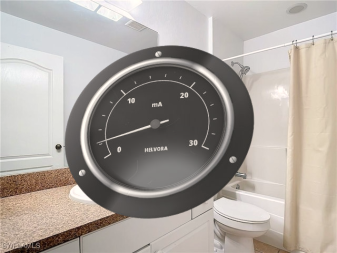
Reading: 2; mA
